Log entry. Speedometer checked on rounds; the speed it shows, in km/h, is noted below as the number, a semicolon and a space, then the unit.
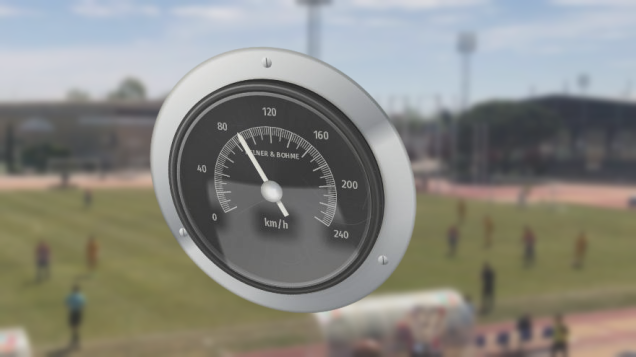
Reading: 90; km/h
